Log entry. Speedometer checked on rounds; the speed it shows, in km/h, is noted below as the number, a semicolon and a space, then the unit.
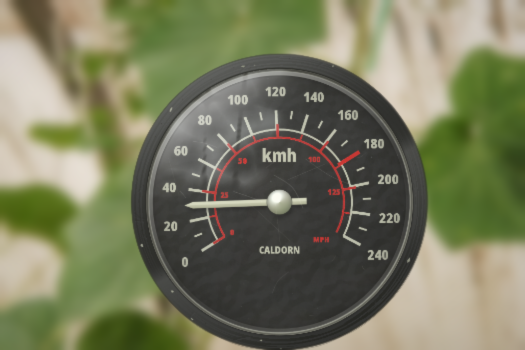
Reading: 30; km/h
